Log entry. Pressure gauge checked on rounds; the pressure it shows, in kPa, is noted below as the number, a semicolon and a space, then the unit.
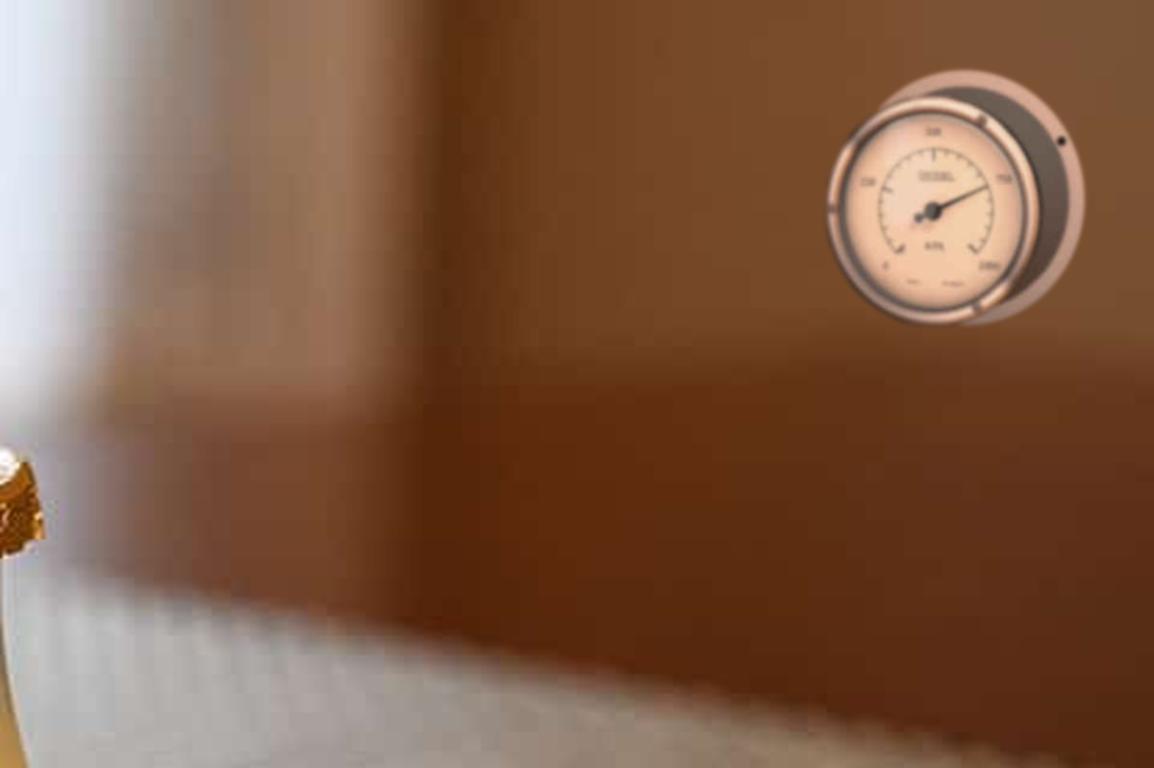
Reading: 750; kPa
